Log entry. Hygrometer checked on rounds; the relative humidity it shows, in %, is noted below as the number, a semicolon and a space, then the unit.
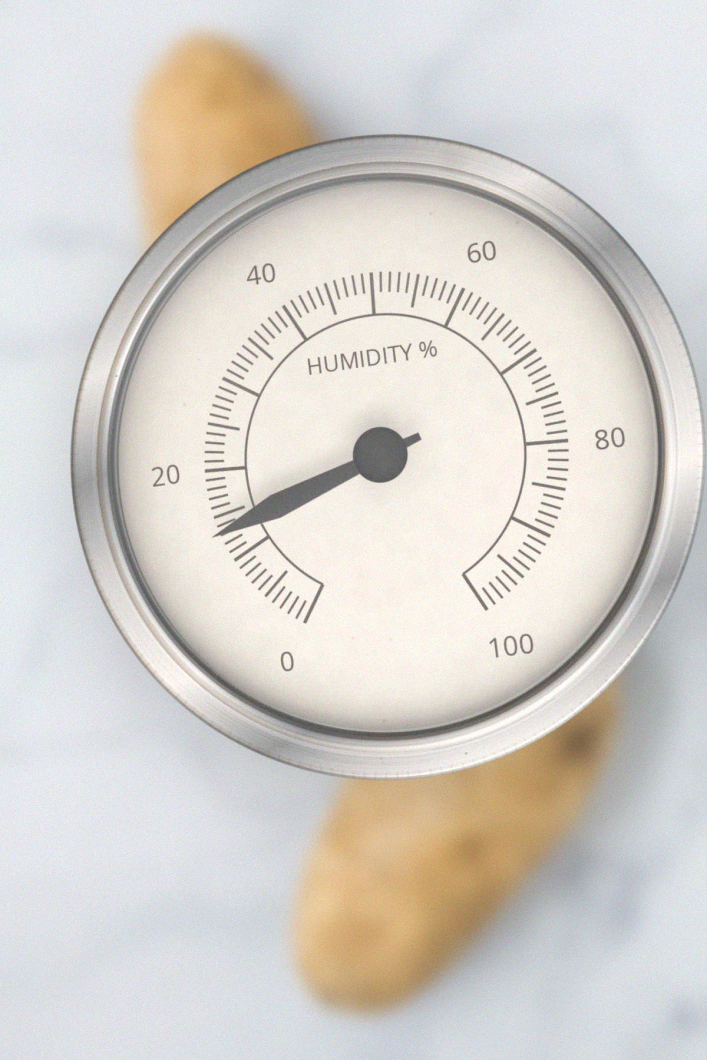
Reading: 13; %
